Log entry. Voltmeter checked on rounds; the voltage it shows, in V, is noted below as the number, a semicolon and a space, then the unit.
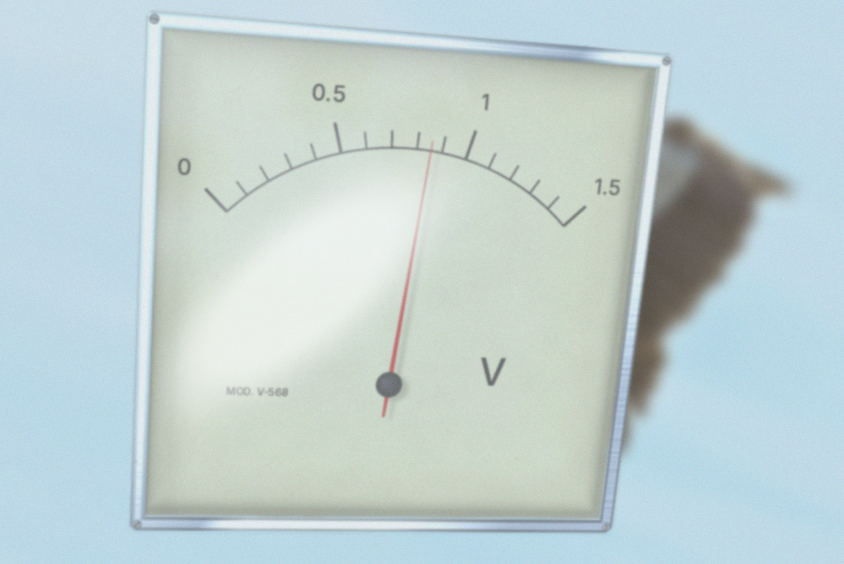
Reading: 0.85; V
